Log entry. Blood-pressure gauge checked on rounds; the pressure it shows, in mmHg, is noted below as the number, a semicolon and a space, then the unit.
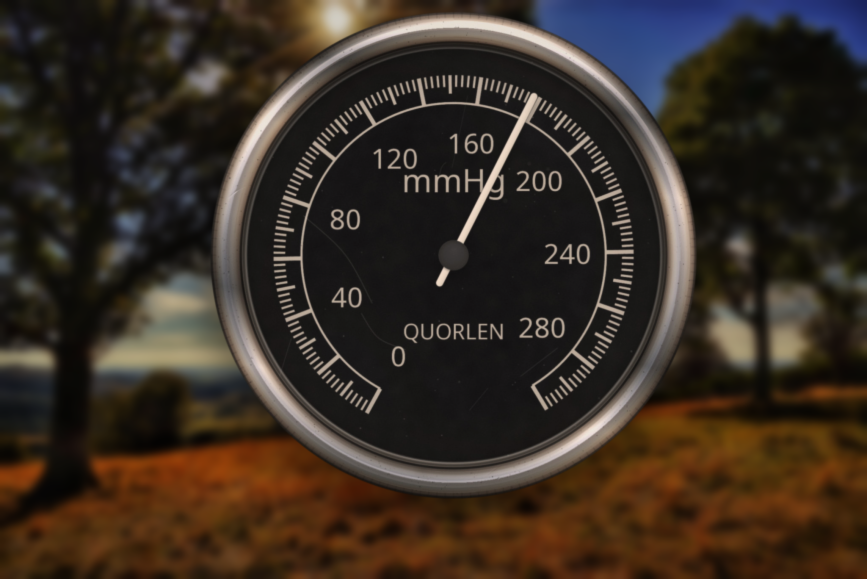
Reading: 178; mmHg
